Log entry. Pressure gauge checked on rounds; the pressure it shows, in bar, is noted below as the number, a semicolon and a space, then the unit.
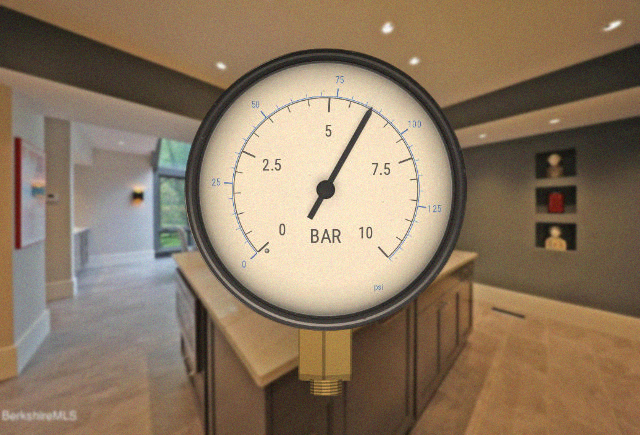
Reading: 6; bar
